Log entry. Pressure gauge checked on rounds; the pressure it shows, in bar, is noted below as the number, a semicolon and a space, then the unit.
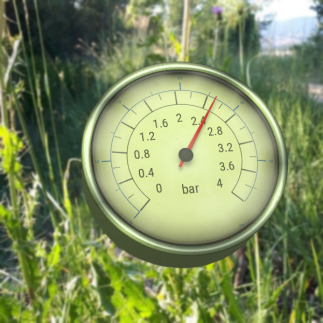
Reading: 2.5; bar
